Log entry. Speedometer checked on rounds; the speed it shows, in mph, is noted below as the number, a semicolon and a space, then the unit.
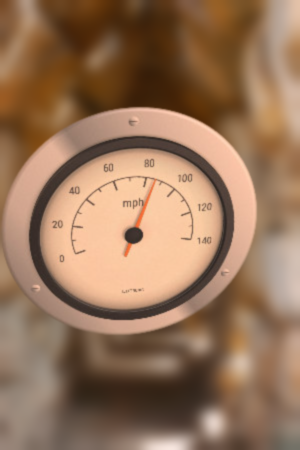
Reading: 85; mph
